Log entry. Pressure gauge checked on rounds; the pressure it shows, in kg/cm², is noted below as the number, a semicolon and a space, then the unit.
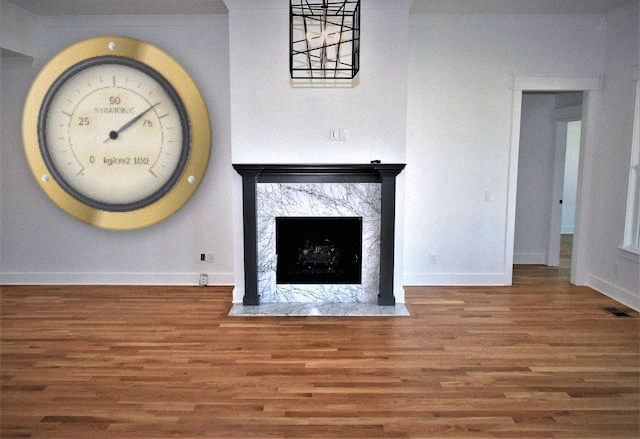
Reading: 70; kg/cm²
